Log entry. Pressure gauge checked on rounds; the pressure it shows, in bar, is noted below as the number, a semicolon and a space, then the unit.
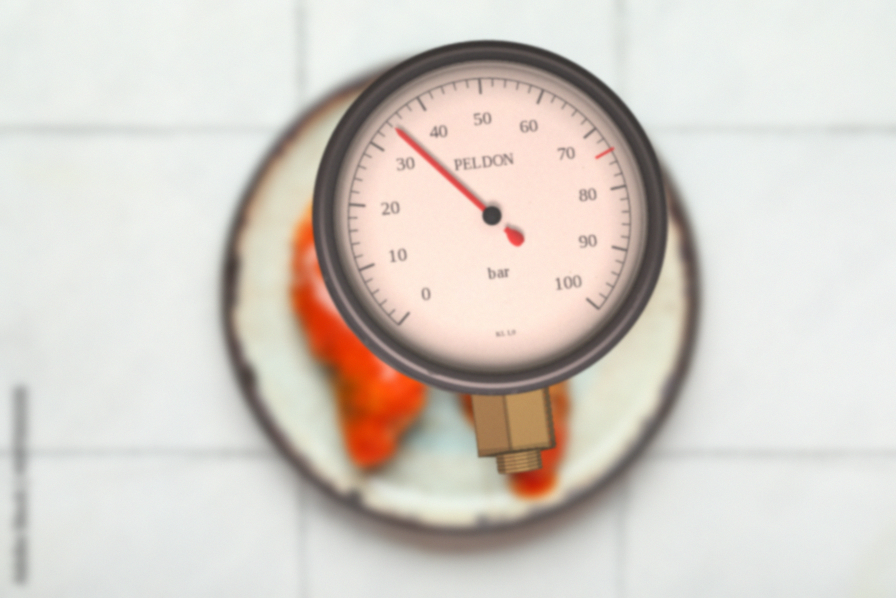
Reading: 34; bar
